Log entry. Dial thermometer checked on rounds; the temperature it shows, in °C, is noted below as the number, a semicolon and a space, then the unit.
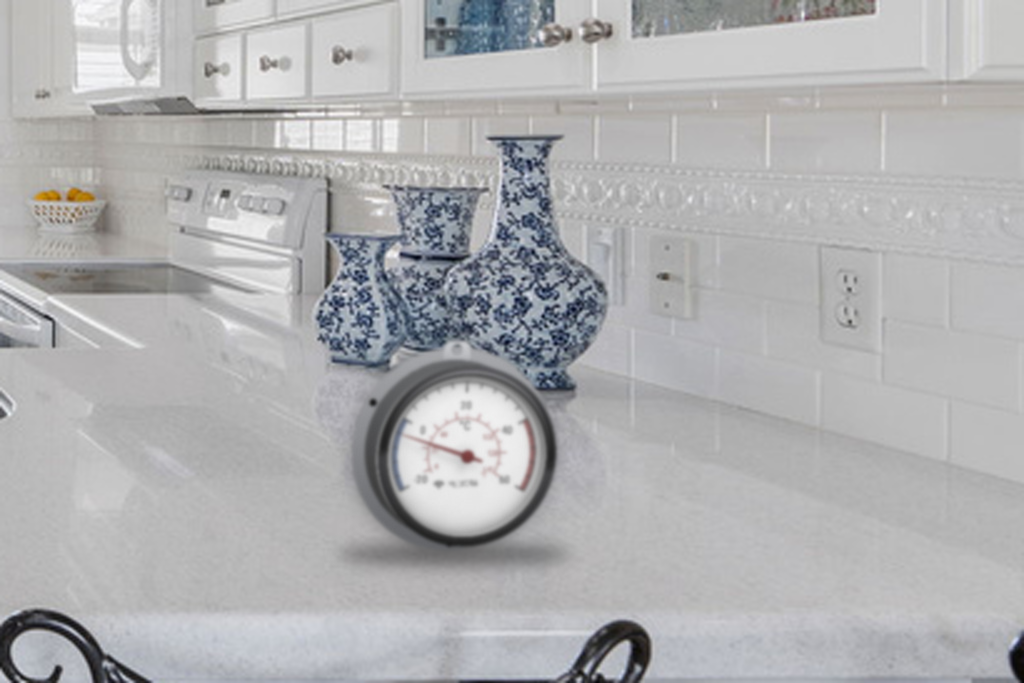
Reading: -4; °C
